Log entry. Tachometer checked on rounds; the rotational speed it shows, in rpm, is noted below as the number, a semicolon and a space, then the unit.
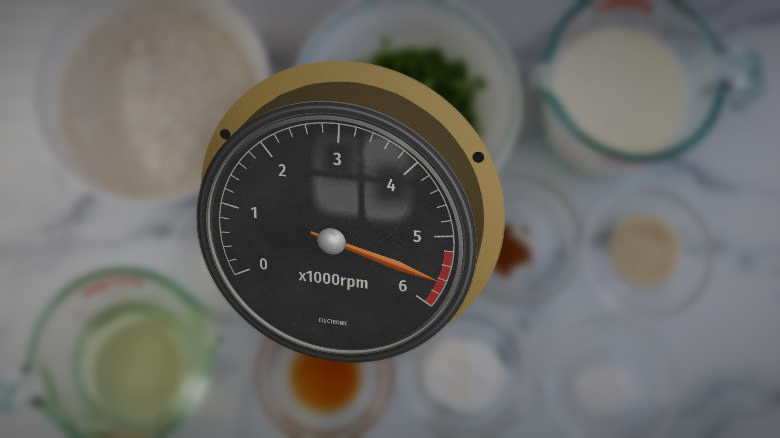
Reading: 5600; rpm
